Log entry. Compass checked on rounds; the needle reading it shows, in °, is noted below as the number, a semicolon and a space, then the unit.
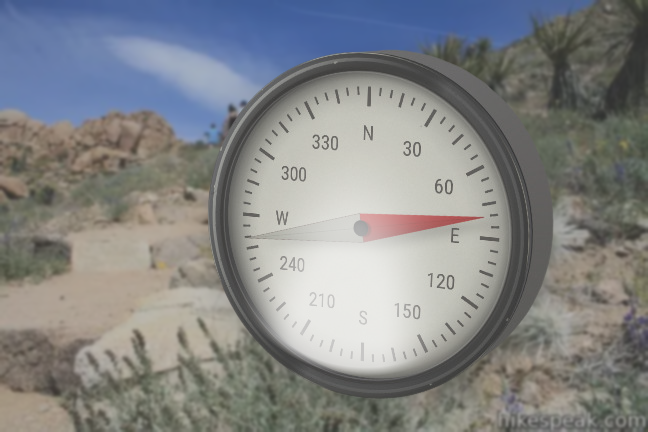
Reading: 80; °
